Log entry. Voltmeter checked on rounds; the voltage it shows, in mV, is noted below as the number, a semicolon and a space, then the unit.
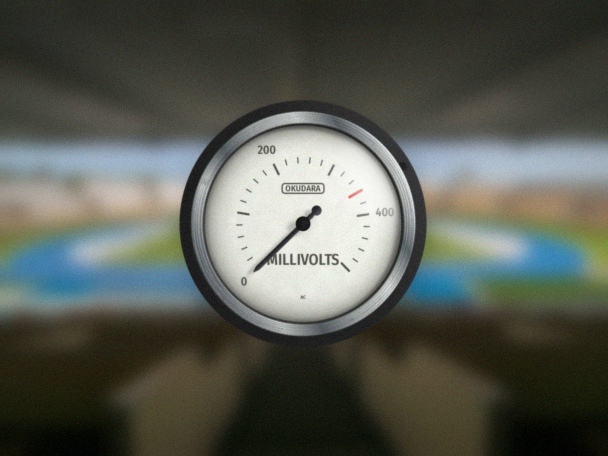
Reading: 0; mV
